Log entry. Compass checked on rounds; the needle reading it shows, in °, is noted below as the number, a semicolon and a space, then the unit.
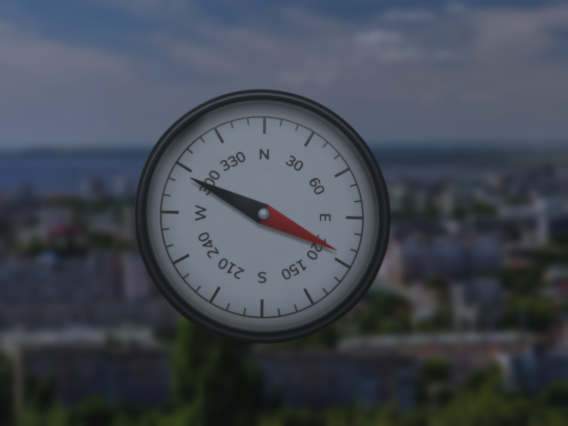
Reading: 115; °
